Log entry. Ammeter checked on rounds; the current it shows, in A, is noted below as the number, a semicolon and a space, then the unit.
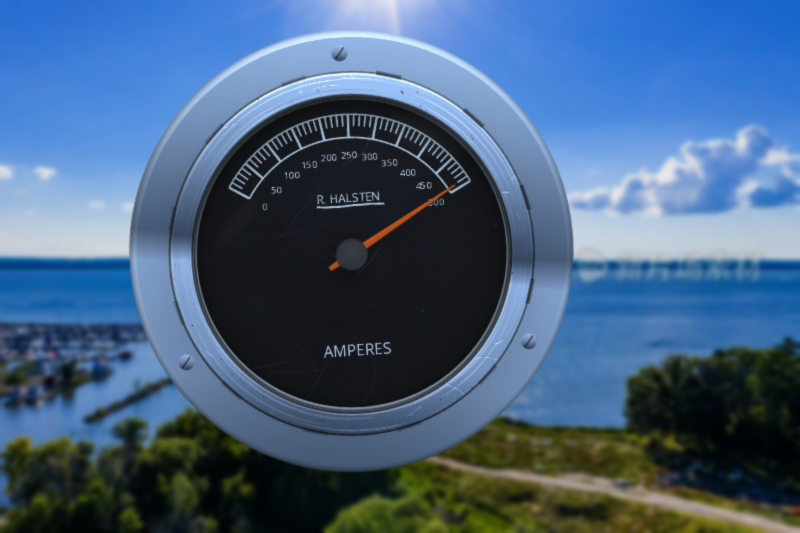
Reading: 490; A
